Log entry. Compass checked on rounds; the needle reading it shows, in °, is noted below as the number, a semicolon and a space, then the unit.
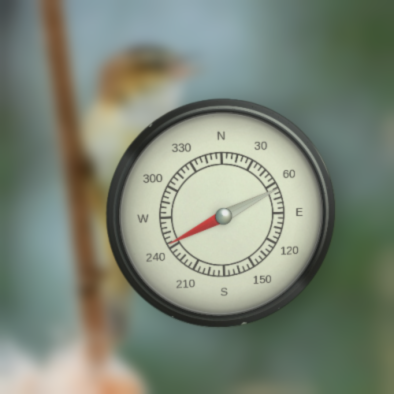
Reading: 245; °
